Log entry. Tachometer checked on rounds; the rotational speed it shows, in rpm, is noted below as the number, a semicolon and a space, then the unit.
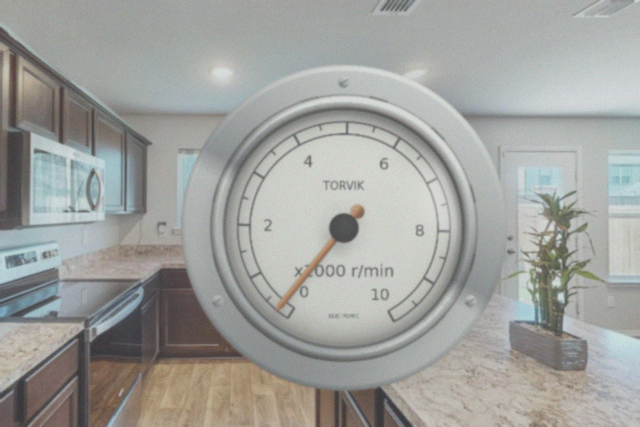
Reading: 250; rpm
